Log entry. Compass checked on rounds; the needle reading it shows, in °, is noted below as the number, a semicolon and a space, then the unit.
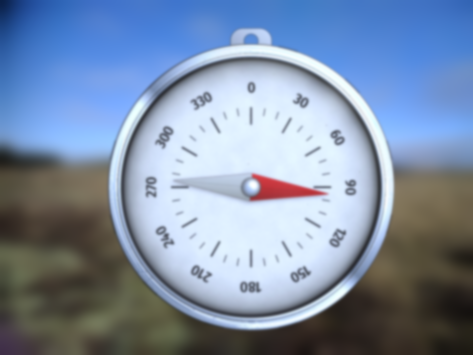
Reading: 95; °
